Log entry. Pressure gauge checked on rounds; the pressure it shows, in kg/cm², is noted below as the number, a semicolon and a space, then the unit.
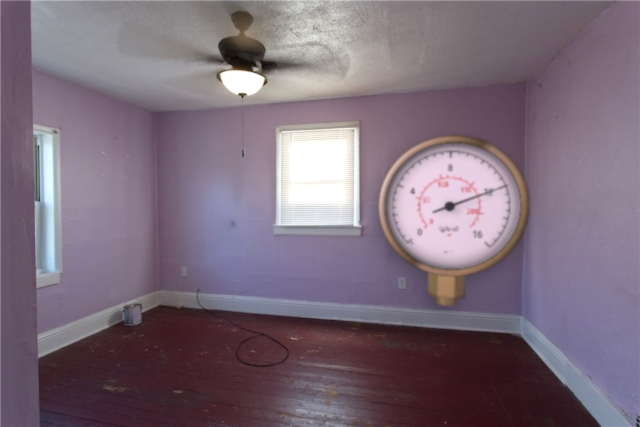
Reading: 12; kg/cm²
